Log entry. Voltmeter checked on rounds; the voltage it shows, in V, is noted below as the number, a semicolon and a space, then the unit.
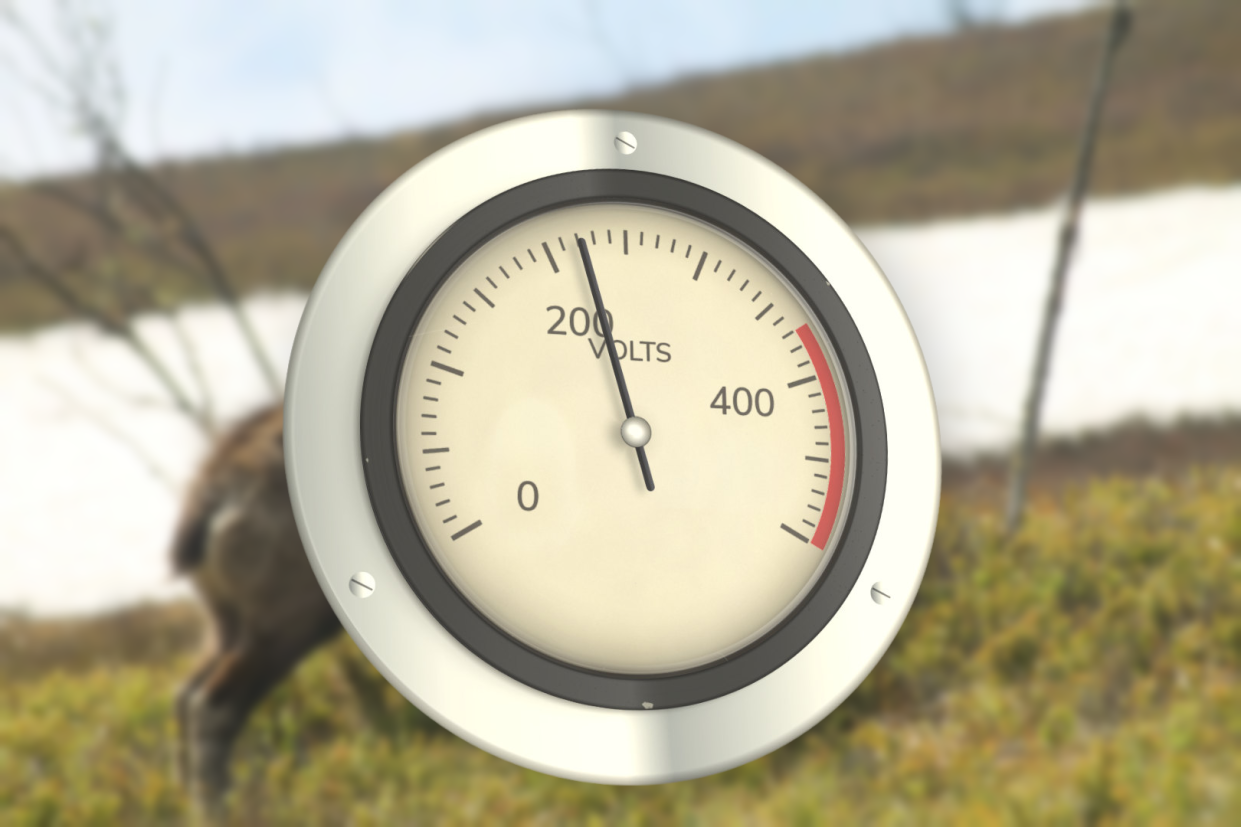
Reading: 220; V
